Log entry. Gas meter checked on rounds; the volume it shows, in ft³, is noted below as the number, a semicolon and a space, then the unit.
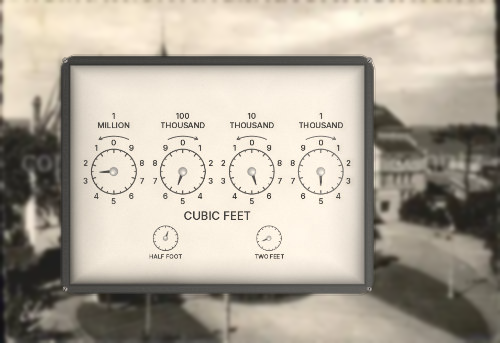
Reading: 255500; ft³
